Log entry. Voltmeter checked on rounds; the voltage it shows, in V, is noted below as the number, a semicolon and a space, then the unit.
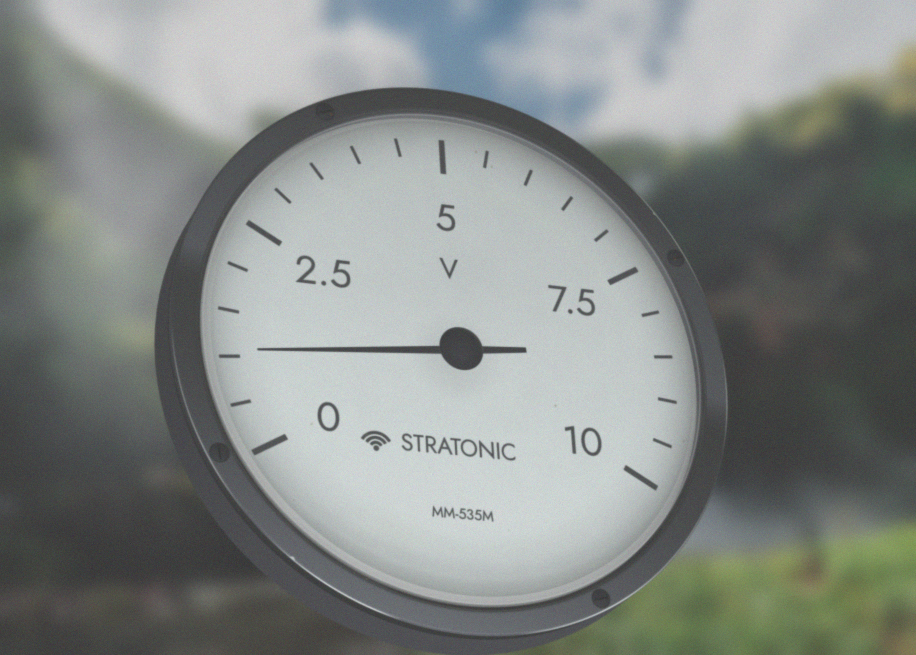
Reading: 1; V
